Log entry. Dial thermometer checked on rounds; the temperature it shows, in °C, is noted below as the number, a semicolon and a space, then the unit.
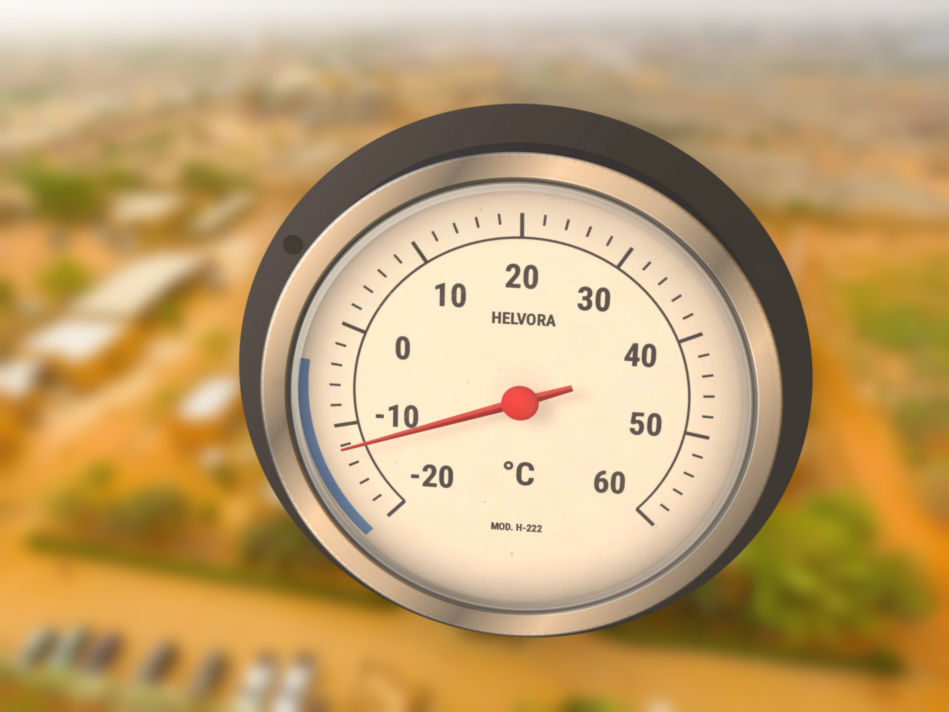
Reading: -12; °C
